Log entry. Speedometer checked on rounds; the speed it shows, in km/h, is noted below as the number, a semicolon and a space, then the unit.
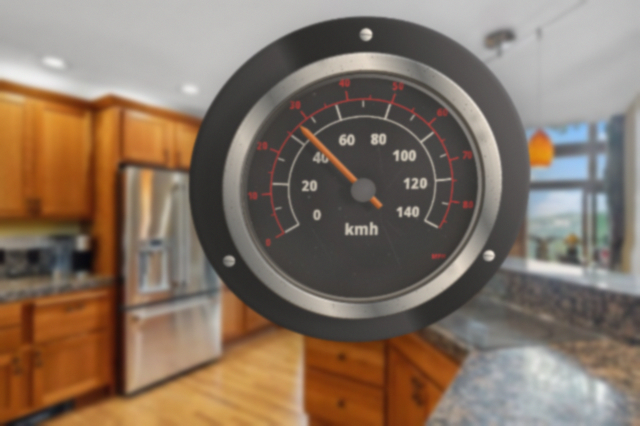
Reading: 45; km/h
